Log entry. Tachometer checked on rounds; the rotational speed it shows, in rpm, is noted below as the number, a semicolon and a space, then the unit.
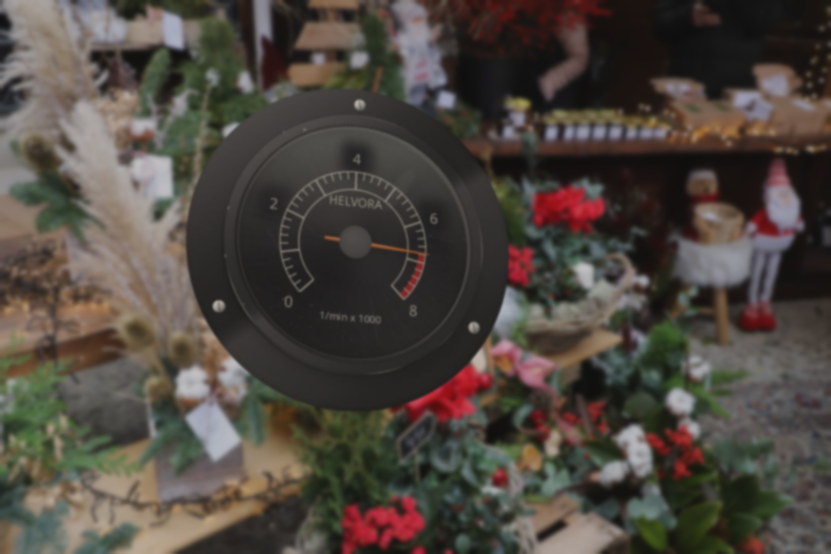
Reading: 6800; rpm
